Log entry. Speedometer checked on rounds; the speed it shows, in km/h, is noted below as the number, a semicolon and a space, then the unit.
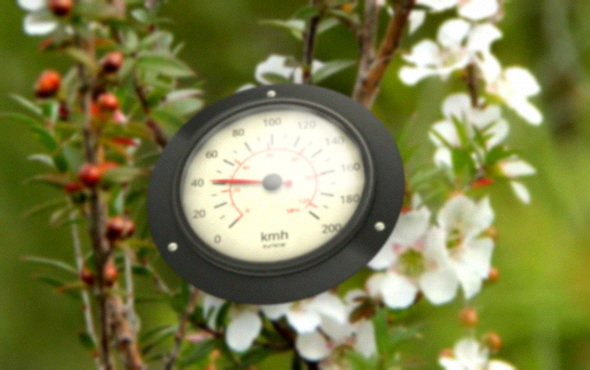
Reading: 40; km/h
